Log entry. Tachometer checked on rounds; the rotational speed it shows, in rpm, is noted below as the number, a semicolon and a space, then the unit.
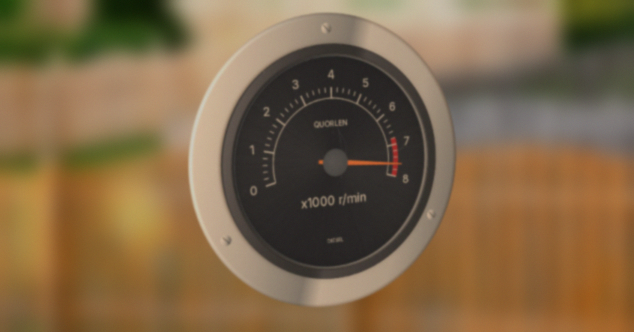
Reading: 7600; rpm
